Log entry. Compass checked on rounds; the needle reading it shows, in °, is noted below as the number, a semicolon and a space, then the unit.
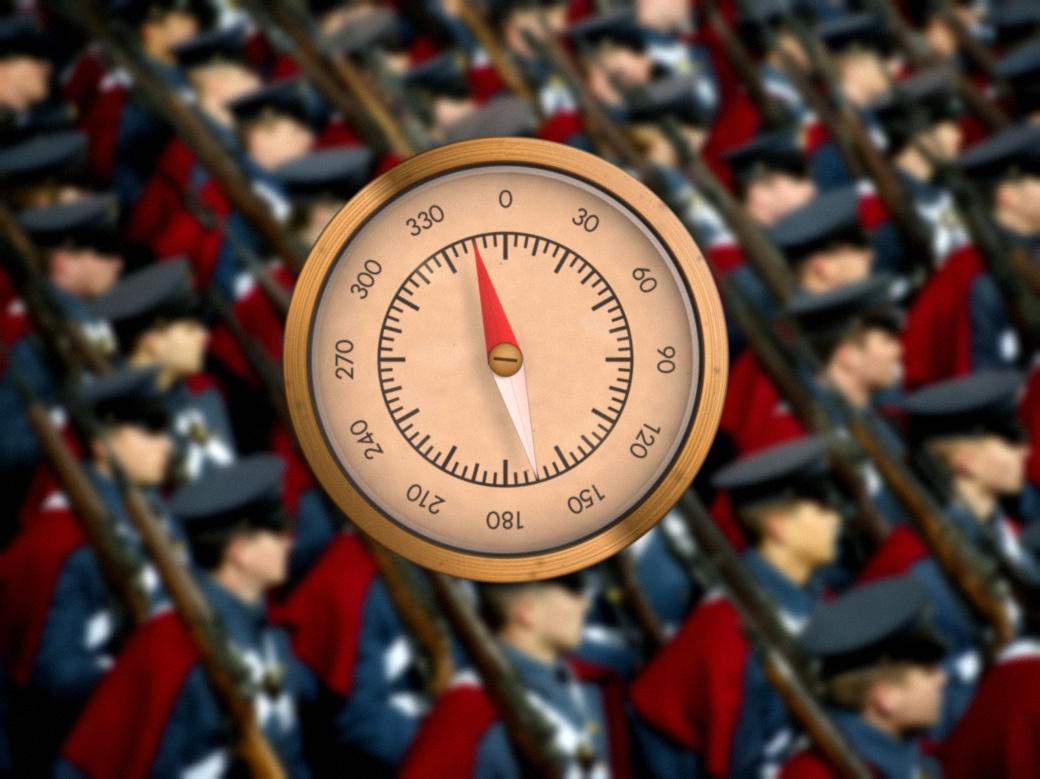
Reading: 345; °
